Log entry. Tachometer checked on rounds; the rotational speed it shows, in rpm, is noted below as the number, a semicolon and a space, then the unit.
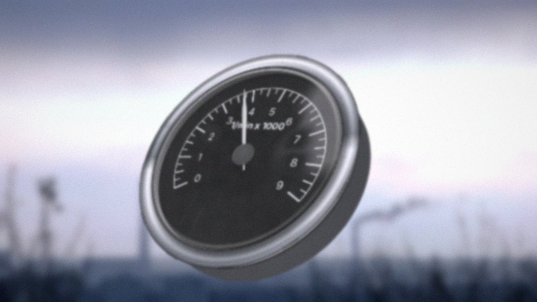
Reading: 3750; rpm
